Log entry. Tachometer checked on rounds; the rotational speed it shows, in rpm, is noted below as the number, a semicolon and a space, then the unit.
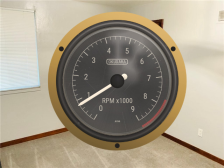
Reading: 800; rpm
